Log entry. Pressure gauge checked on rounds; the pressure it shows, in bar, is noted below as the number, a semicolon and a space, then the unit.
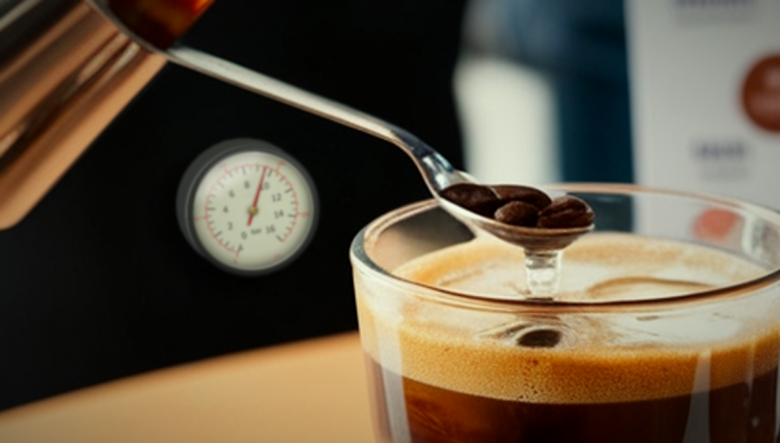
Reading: 9.5; bar
